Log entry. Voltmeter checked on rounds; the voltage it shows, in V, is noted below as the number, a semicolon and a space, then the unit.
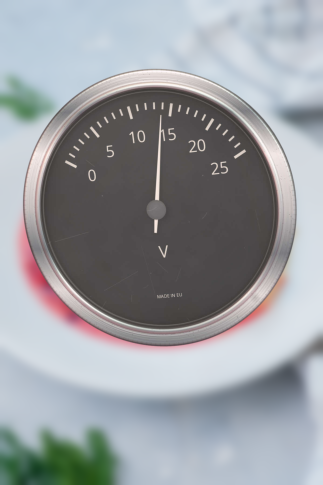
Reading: 14; V
